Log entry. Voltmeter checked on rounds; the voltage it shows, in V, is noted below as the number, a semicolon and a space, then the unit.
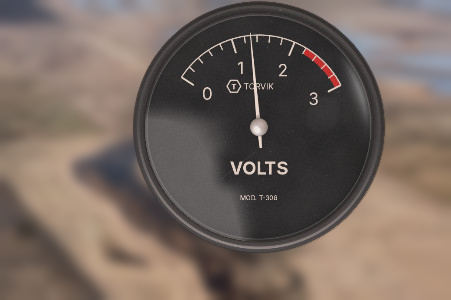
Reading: 1.3; V
